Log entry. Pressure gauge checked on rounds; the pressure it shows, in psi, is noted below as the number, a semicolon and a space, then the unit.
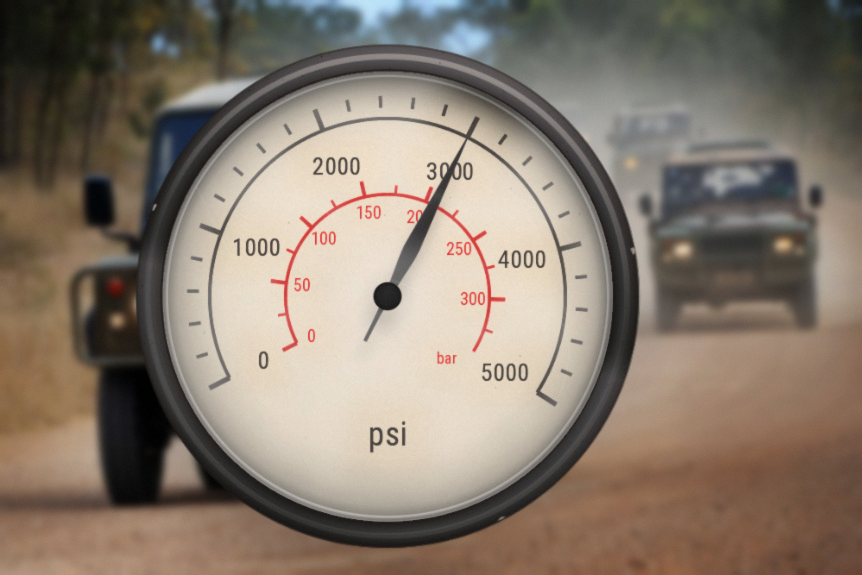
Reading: 3000; psi
